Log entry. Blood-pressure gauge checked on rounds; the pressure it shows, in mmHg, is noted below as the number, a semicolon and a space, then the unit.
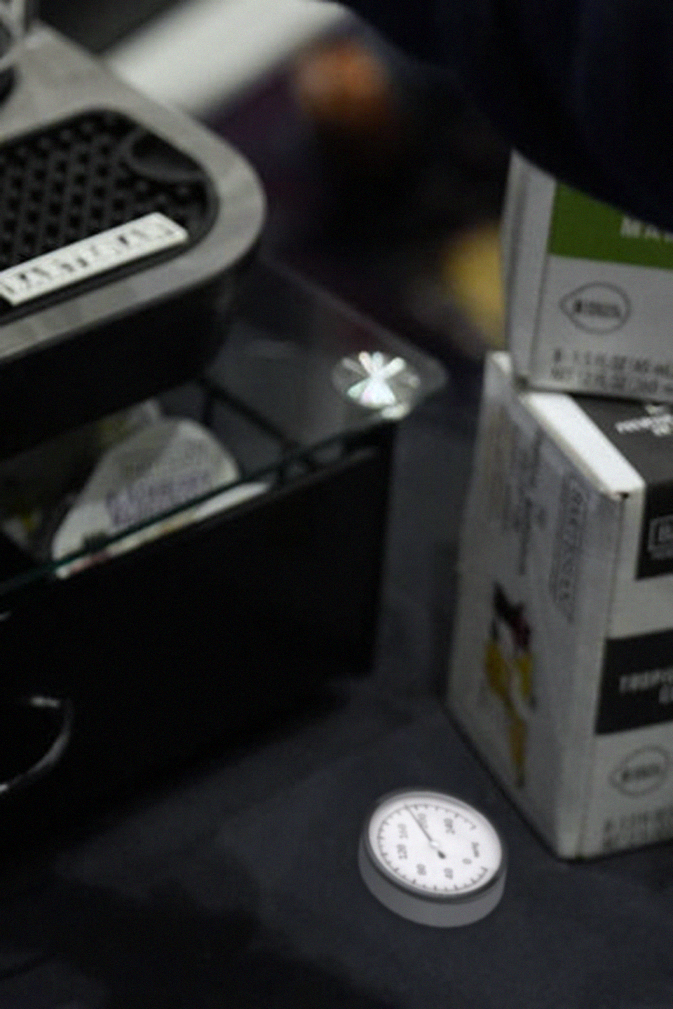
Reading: 190; mmHg
